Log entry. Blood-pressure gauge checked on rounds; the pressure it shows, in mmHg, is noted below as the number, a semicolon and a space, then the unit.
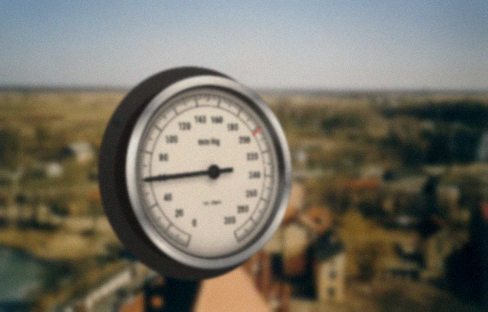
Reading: 60; mmHg
